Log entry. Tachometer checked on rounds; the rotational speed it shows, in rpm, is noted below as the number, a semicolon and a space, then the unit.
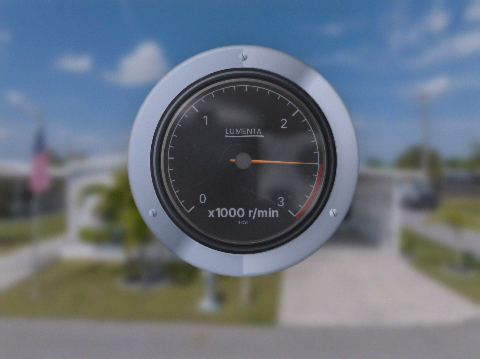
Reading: 2500; rpm
